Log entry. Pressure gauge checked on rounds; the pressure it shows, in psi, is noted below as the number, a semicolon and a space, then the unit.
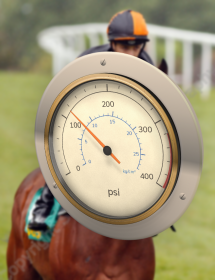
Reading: 120; psi
